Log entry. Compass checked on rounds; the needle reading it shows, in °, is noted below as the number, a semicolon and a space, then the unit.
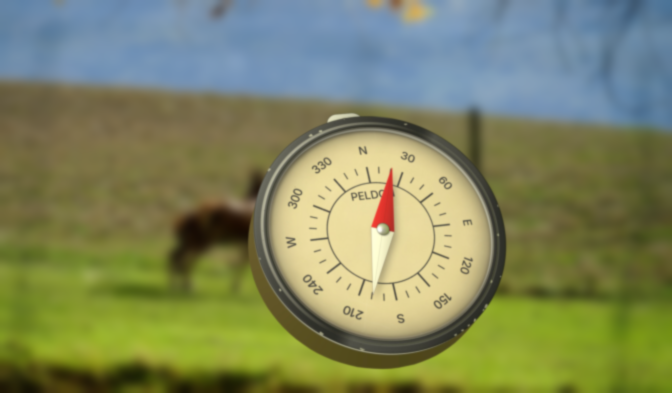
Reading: 20; °
